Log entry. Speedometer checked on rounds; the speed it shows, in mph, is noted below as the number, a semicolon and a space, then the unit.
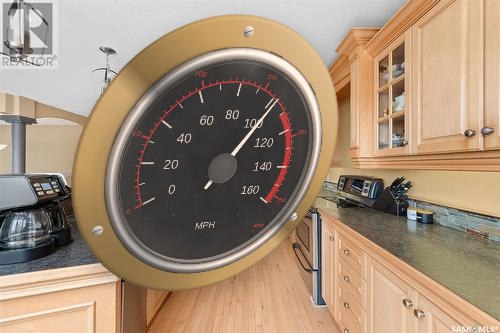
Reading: 100; mph
